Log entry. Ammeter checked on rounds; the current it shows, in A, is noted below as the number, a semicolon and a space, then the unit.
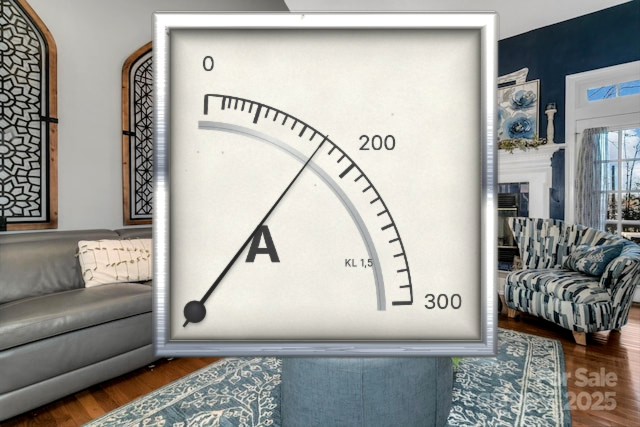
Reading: 170; A
